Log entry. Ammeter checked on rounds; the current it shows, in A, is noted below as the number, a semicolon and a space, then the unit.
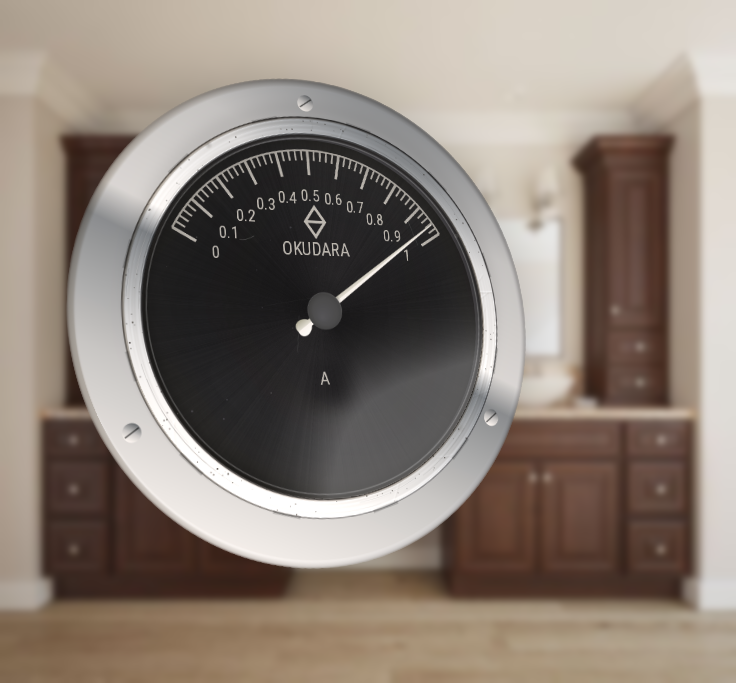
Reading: 0.96; A
